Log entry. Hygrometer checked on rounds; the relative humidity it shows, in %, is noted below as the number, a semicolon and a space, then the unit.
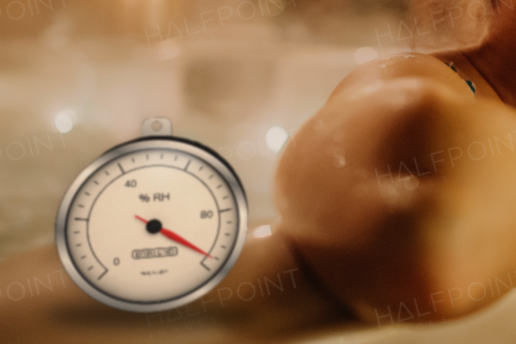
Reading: 96; %
